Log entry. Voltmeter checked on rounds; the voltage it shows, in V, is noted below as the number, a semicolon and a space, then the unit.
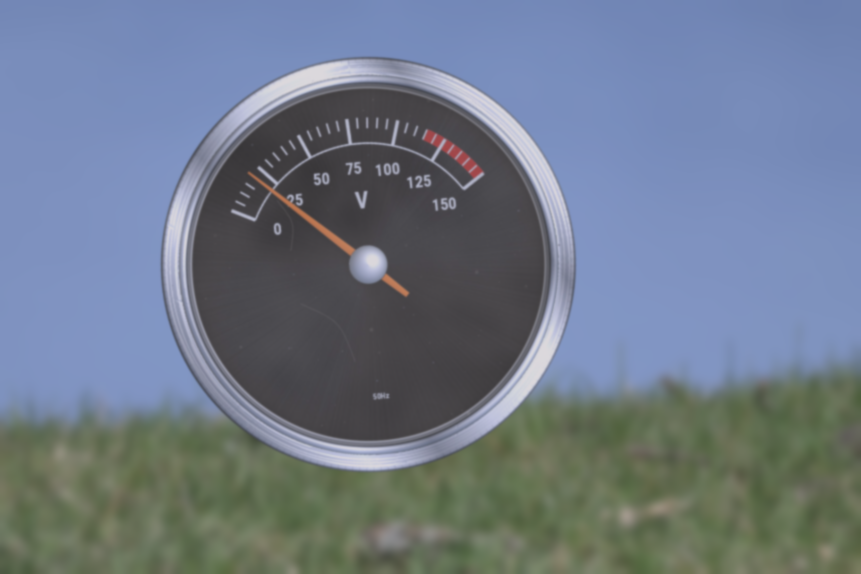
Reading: 20; V
